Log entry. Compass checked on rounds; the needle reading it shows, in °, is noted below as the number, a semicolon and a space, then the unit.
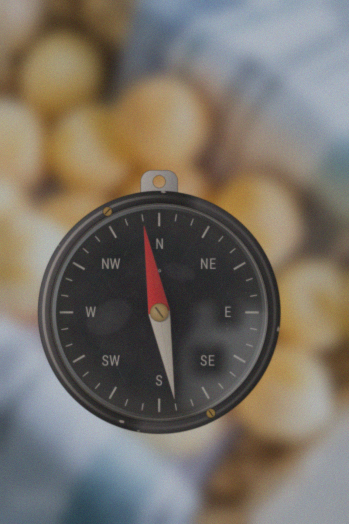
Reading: 350; °
